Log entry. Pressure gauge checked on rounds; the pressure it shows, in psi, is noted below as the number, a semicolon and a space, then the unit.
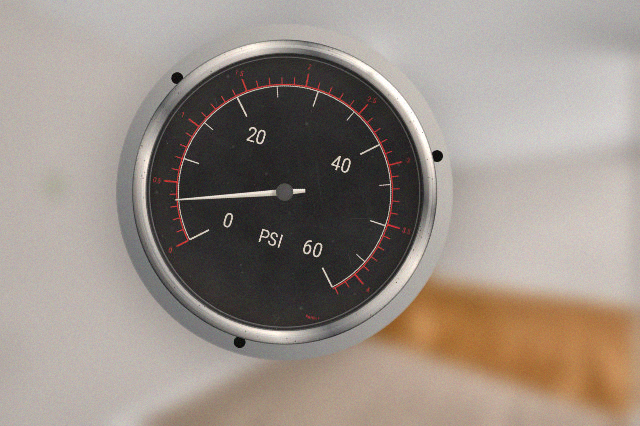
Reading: 5; psi
